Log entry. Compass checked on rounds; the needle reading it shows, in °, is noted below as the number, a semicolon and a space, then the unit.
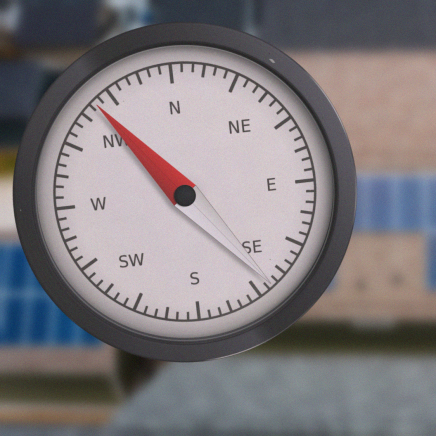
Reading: 322.5; °
